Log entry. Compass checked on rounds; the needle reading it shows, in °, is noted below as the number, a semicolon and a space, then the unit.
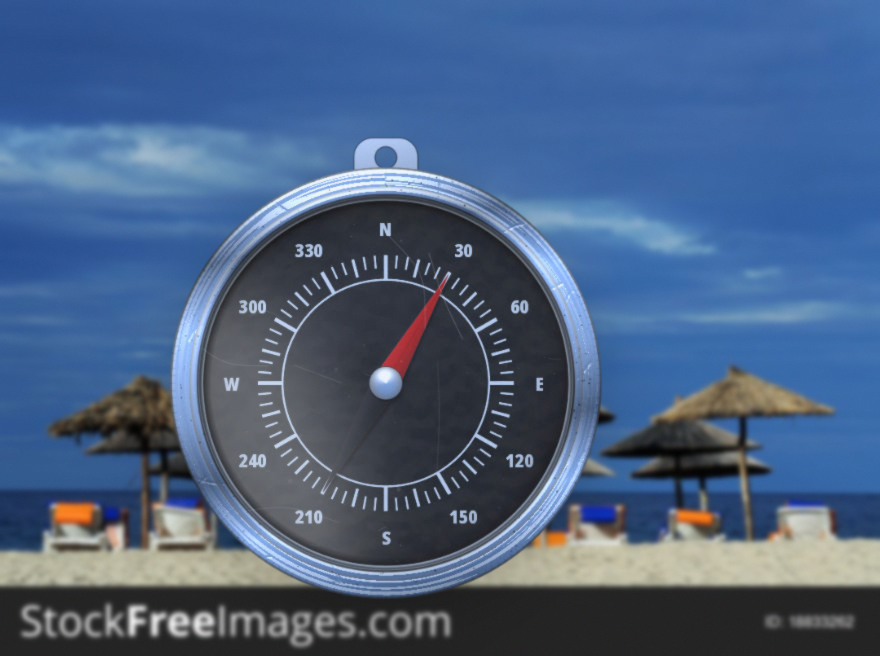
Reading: 30; °
